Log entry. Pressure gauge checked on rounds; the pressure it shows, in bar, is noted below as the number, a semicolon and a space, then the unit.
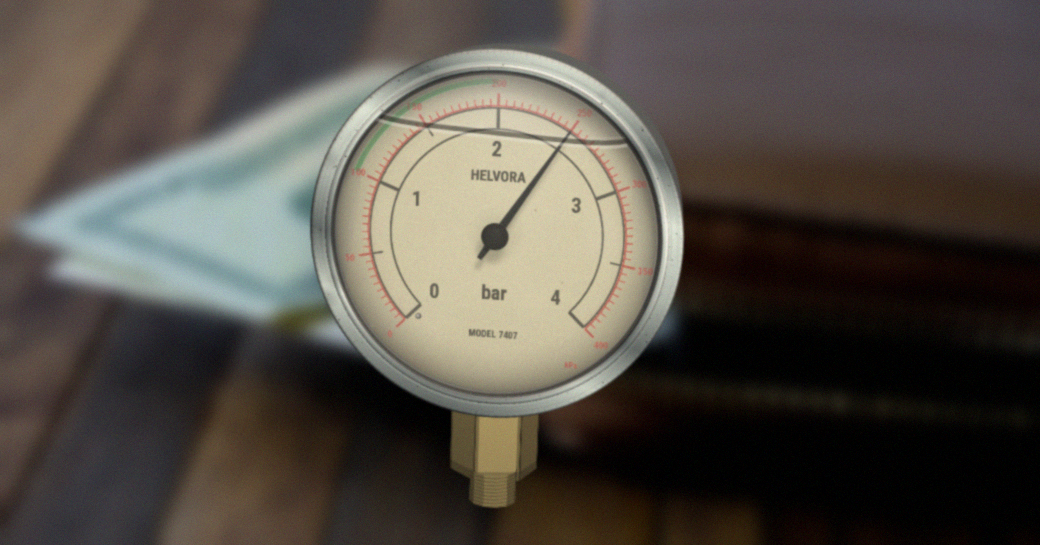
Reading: 2.5; bar
